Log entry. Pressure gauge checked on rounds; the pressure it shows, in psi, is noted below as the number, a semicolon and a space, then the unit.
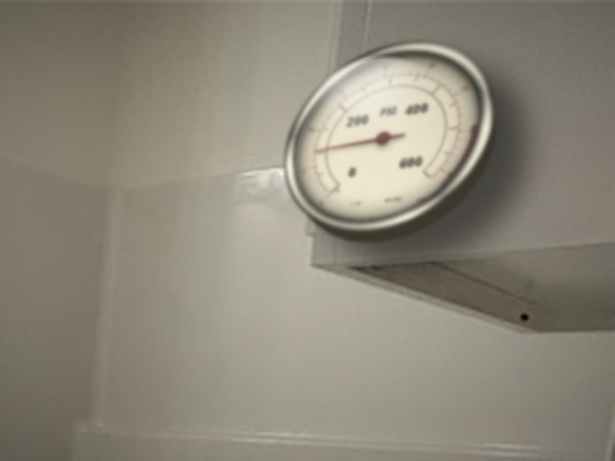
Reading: 100; psi
